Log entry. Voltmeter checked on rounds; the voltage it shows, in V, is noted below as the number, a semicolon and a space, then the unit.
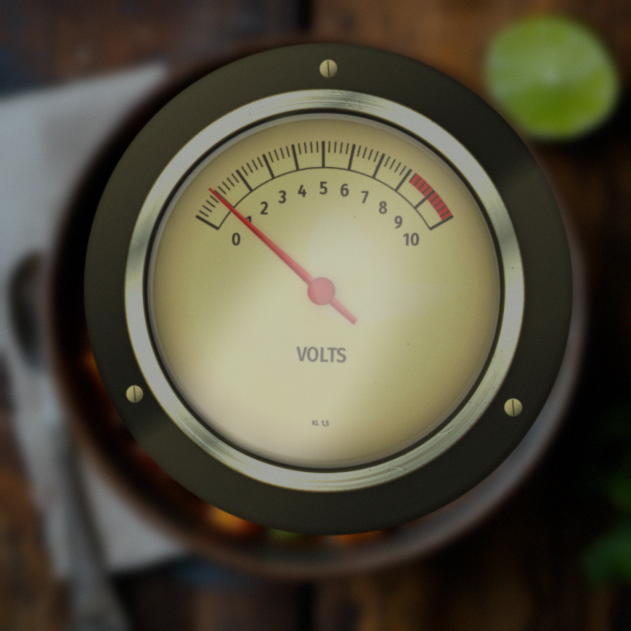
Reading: 1; V
